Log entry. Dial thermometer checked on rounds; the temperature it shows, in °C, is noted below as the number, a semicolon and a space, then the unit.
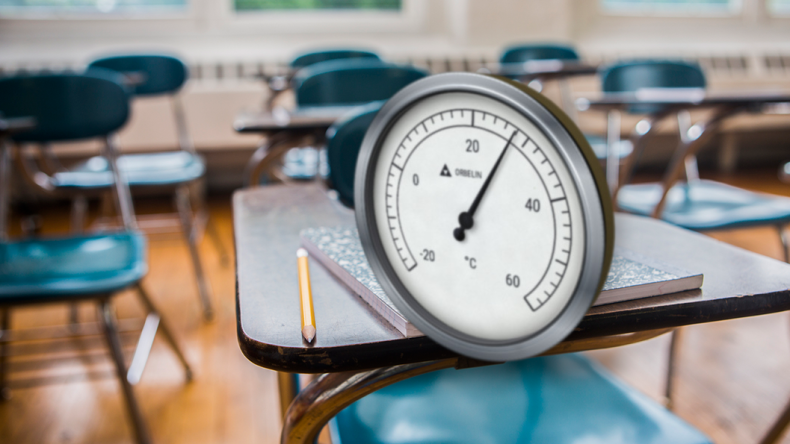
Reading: 28; °C
